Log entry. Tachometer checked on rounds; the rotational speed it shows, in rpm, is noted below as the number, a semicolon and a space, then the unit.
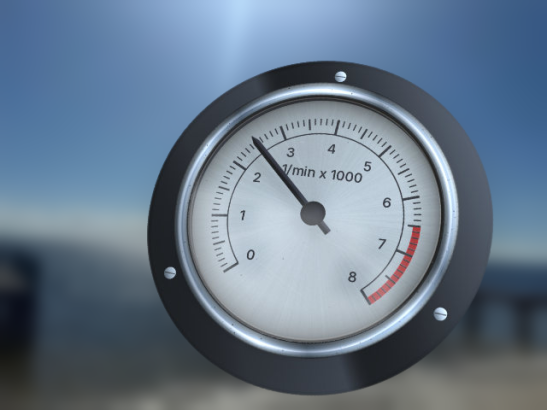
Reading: 2500; rpm
